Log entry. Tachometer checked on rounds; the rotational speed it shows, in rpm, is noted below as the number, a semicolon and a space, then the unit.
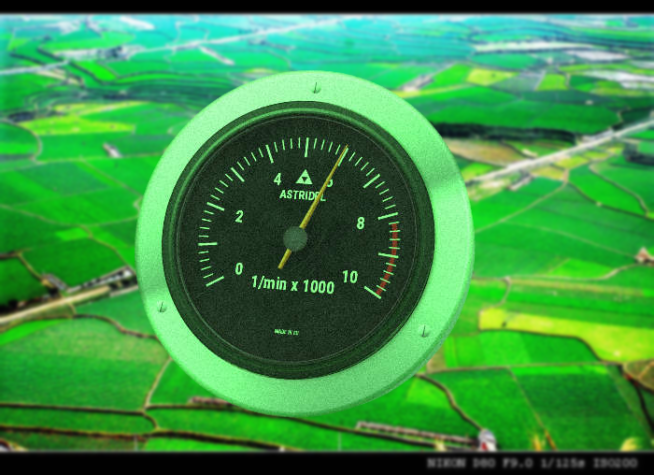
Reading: 6000; rpm
